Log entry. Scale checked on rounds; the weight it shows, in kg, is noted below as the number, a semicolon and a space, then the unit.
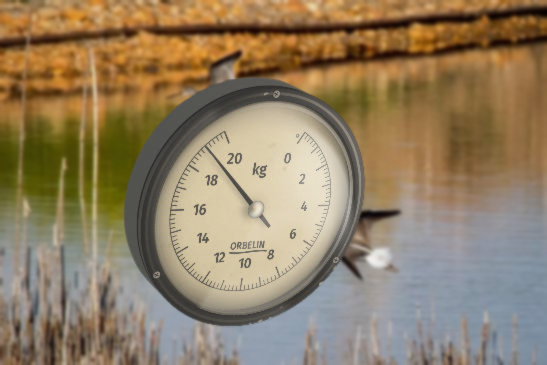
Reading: 19; kg
